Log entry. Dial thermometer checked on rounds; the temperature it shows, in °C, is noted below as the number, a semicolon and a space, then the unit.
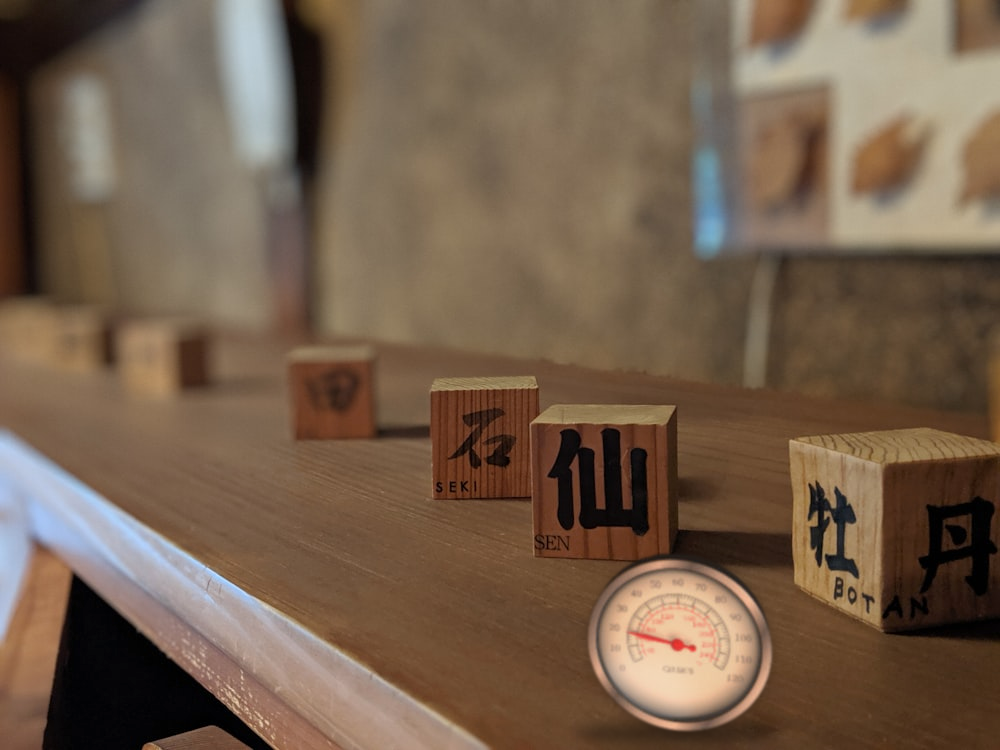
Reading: 20; °C
